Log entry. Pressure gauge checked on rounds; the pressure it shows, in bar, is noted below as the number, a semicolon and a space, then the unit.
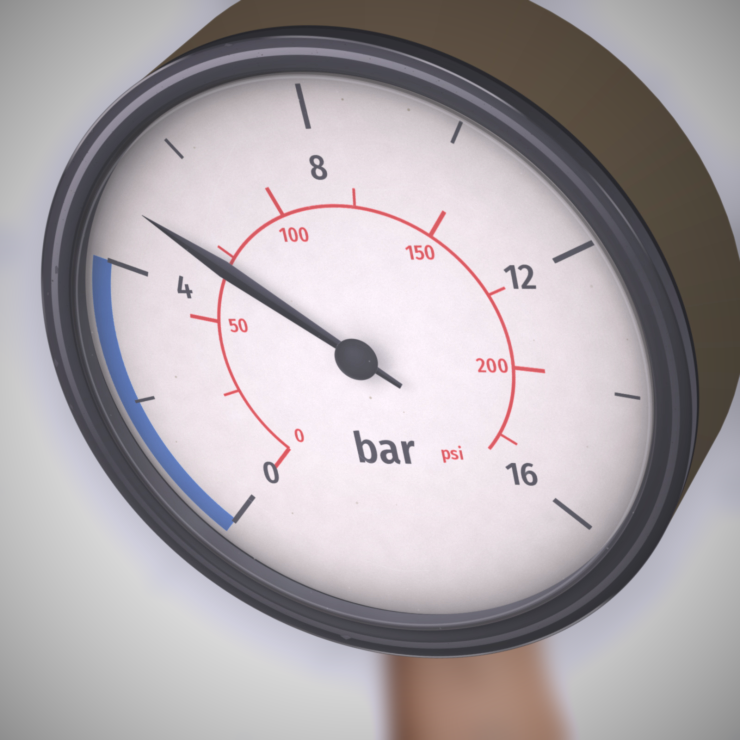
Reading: 5; bar
